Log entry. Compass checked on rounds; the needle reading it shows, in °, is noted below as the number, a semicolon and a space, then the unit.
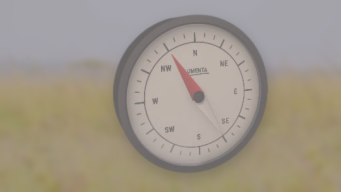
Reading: 330; °
